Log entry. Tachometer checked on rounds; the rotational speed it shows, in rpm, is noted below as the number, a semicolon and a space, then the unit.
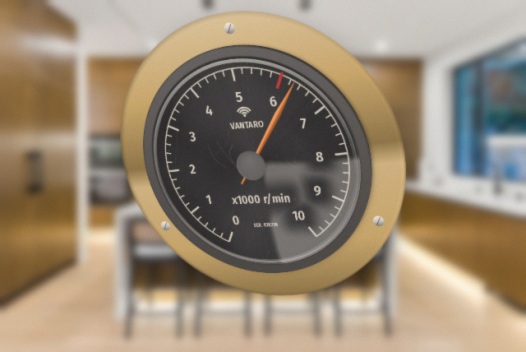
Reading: 6300; rpm
